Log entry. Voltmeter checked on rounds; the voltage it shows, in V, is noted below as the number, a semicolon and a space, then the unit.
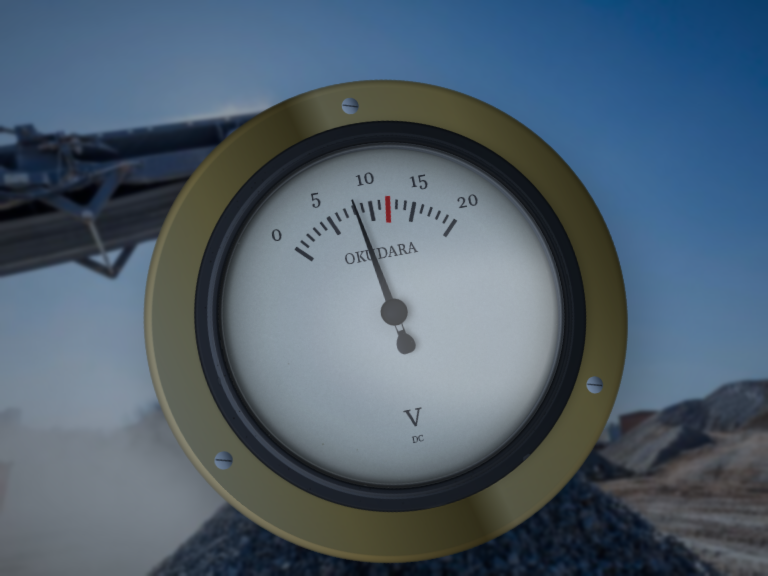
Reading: 8; V
